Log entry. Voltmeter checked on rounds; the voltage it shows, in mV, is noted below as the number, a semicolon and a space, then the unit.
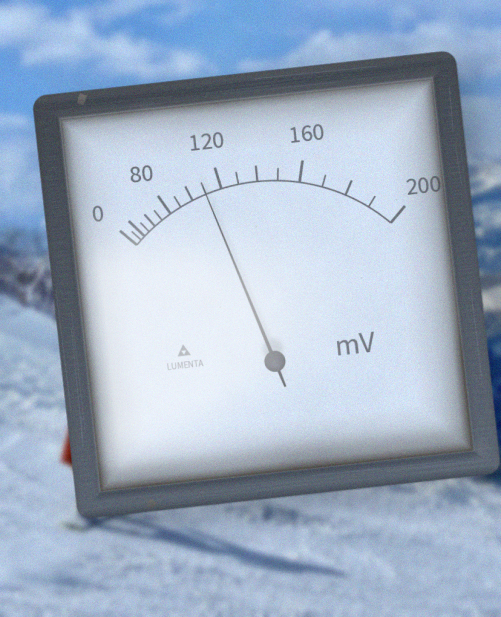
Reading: 110; mV
